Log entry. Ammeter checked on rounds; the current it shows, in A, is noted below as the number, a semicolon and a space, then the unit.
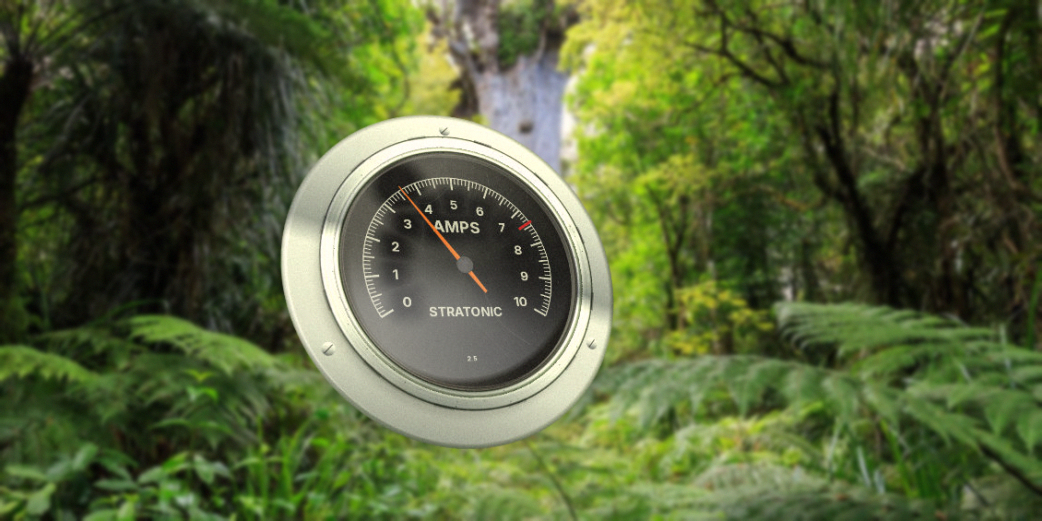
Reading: 3.5; A
